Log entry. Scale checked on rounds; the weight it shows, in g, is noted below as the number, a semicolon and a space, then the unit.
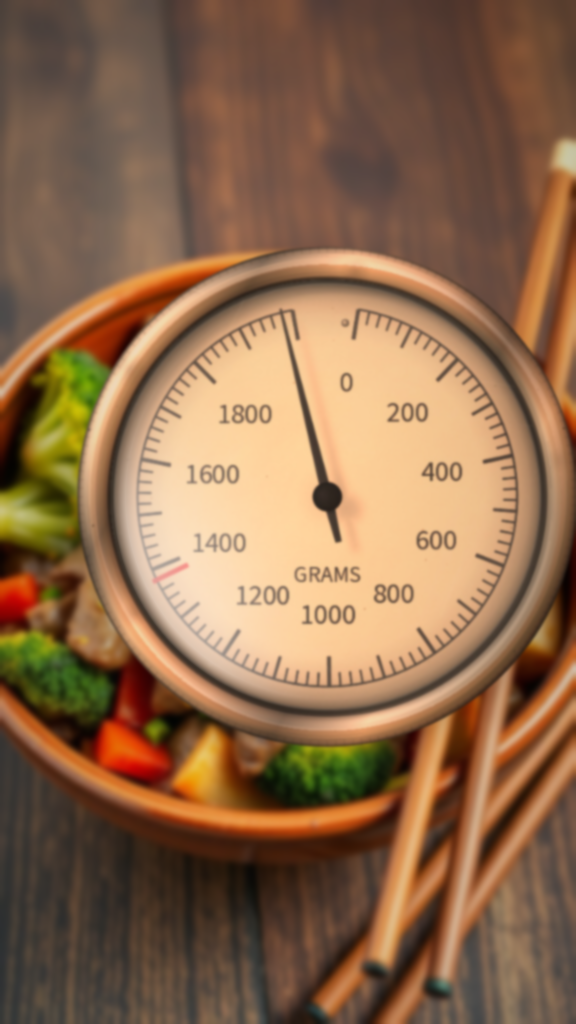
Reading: 1980; g
